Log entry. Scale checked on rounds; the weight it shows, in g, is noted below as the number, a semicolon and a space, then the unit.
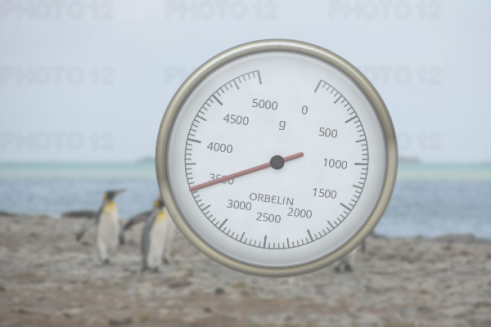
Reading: 3500; g
